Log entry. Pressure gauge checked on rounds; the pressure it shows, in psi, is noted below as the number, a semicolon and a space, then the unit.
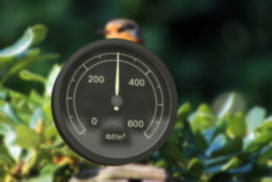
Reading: 300; psi
